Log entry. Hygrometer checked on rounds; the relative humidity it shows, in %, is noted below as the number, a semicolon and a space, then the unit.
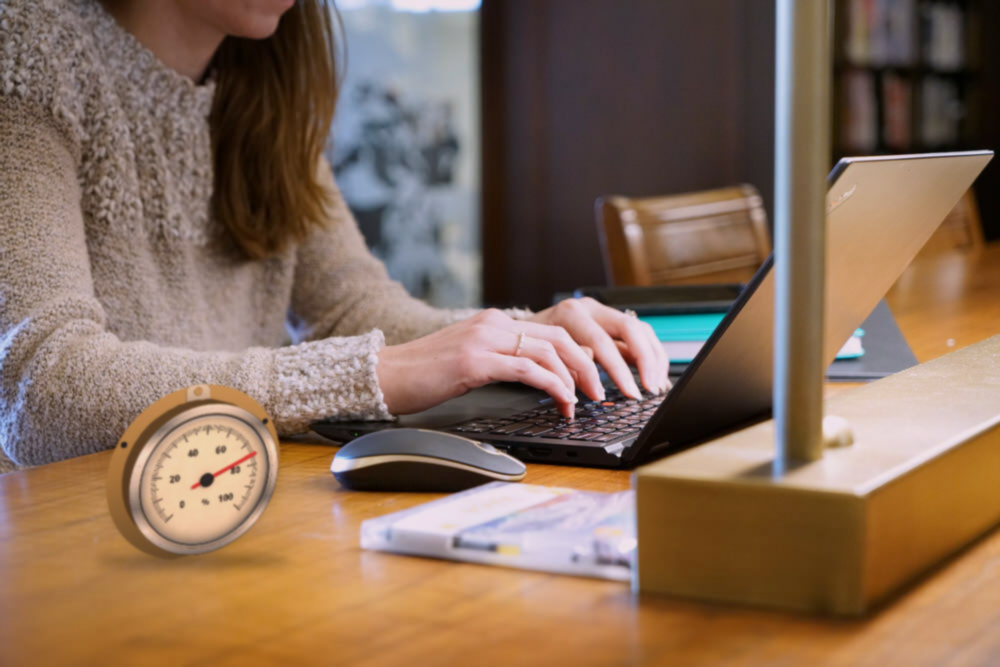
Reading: 75; %
